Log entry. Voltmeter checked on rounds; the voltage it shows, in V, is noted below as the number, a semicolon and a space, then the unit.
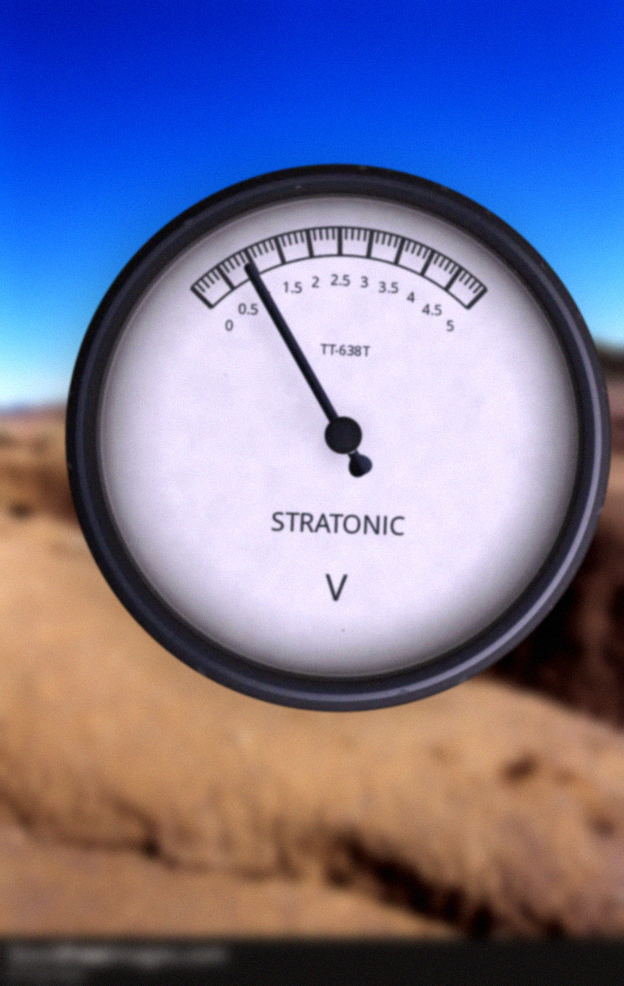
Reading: 0.9; V
